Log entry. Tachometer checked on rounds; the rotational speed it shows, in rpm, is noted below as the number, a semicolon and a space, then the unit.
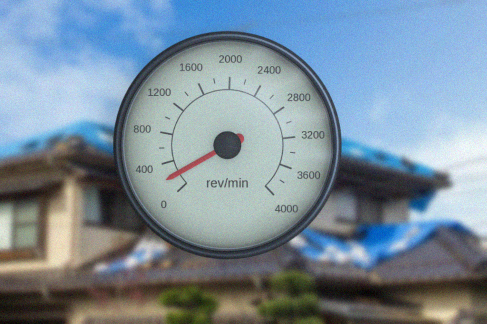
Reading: 200; rpm
